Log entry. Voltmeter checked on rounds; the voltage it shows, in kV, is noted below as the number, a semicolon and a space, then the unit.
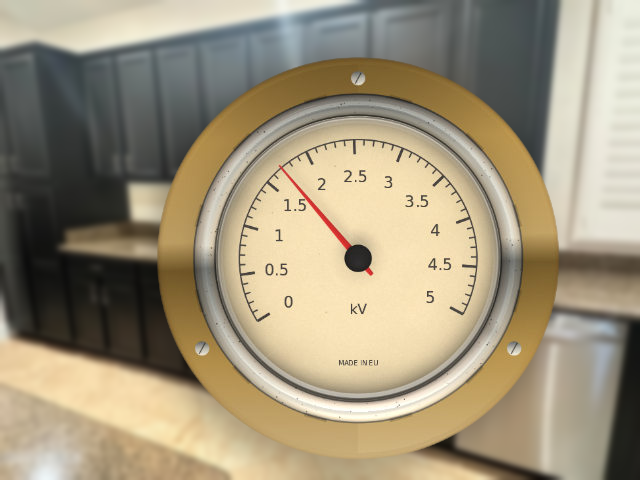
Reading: 1.7; kV
